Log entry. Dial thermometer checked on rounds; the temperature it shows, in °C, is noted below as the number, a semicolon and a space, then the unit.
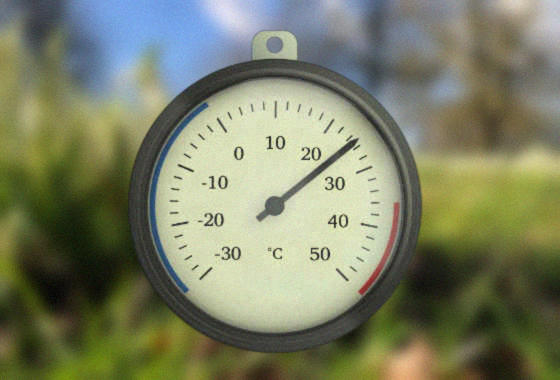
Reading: 25; °C
